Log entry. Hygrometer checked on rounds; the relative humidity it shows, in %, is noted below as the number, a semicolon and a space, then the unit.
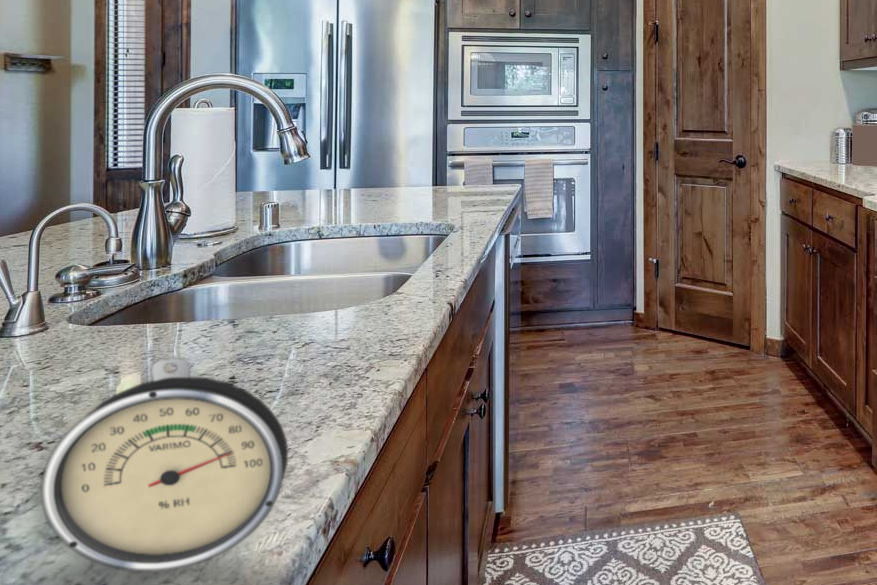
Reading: 90; %
